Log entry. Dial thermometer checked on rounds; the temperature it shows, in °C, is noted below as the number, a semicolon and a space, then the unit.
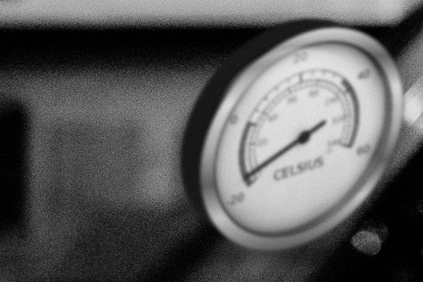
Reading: -16; °C
